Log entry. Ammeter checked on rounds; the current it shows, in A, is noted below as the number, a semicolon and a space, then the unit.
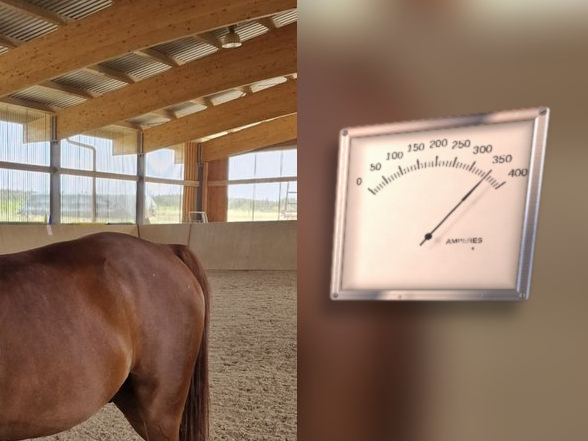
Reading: 350; A
